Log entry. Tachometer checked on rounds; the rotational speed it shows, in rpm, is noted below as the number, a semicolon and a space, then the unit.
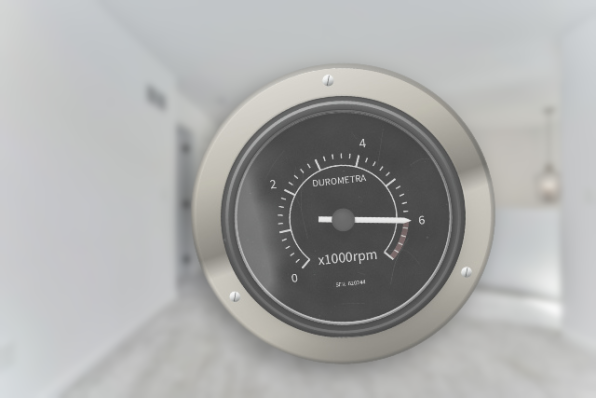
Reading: 6000; rpm
